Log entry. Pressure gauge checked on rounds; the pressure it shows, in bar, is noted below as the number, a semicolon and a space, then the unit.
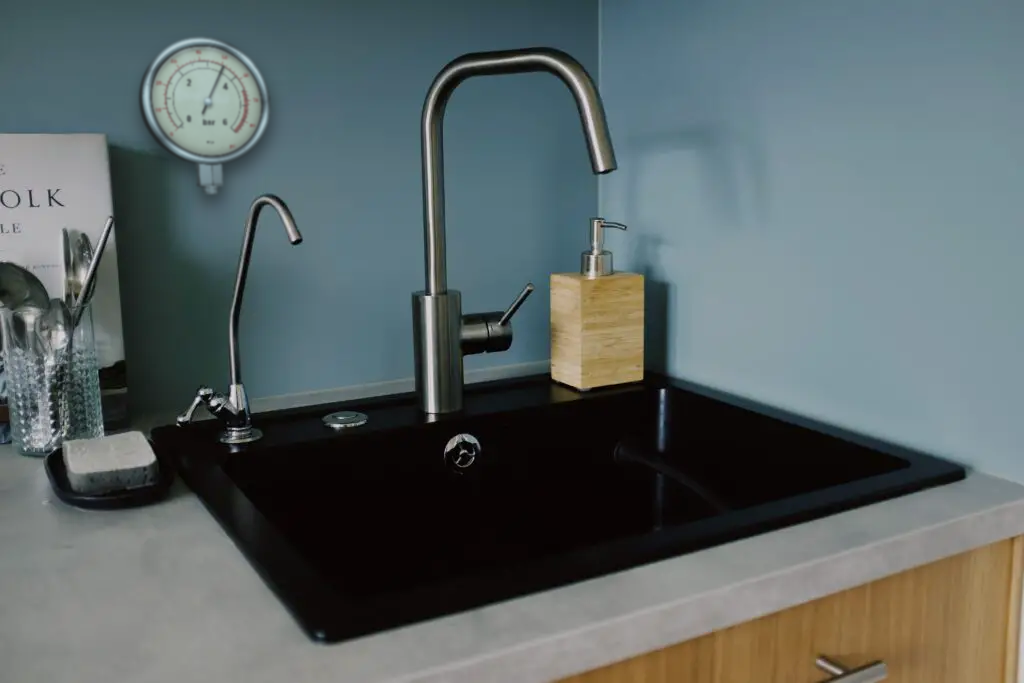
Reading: 3.5; bar
